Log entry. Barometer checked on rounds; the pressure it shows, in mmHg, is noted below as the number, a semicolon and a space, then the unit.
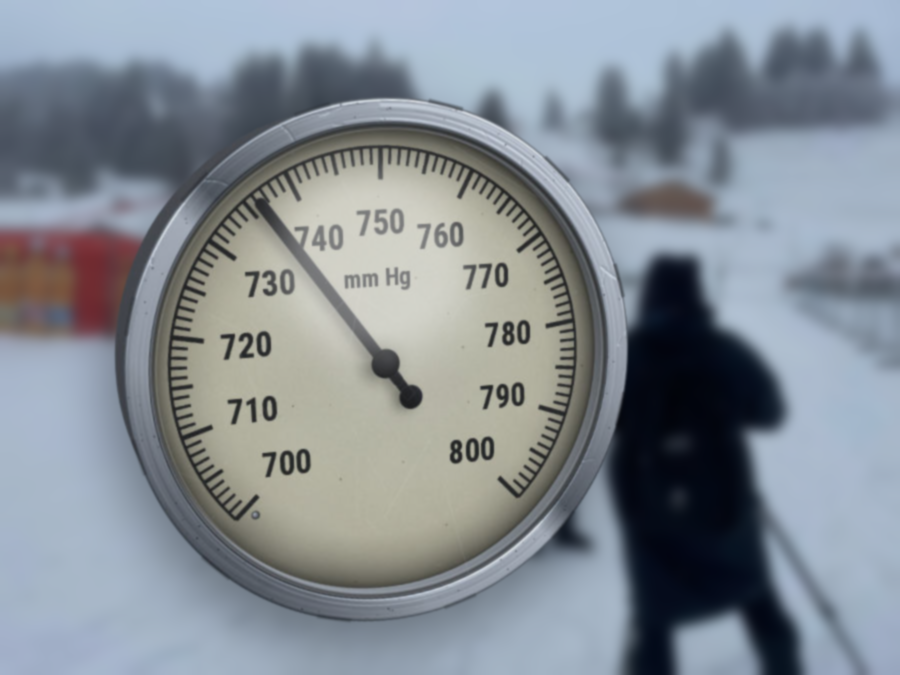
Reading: 736; mmHg
